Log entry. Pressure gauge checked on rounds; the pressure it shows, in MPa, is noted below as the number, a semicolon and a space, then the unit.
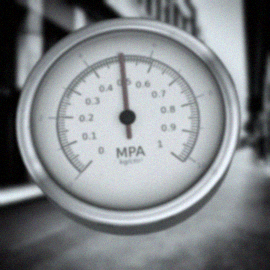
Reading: 0.5; MPa
